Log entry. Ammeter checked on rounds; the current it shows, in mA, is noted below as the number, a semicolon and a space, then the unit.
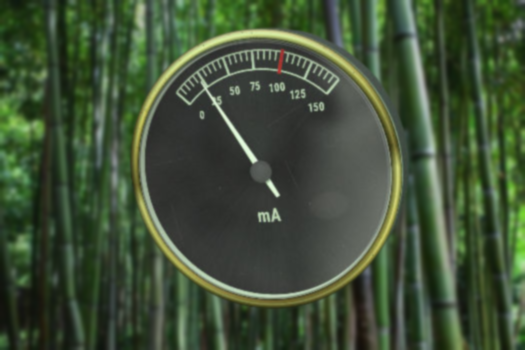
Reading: 25; mA
